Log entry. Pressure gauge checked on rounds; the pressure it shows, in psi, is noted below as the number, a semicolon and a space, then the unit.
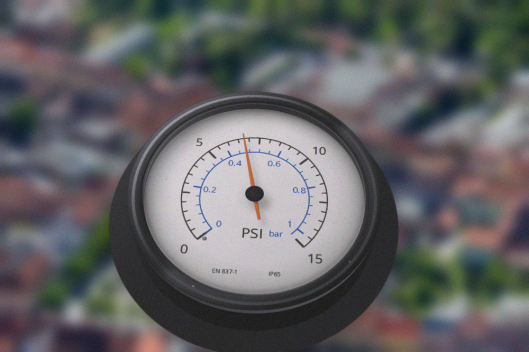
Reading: 6.75; psi
